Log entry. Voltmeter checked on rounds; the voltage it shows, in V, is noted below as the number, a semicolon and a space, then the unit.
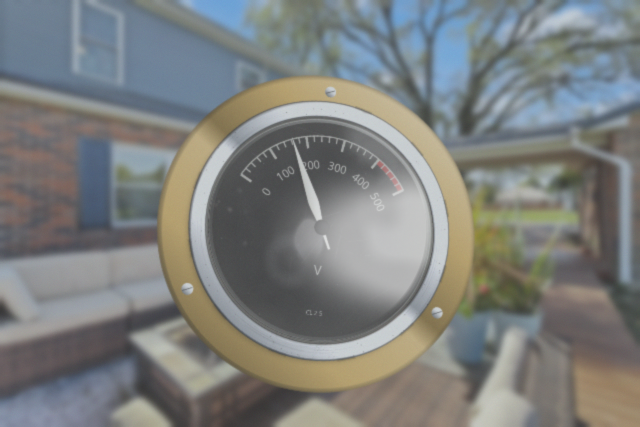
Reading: 160; V
